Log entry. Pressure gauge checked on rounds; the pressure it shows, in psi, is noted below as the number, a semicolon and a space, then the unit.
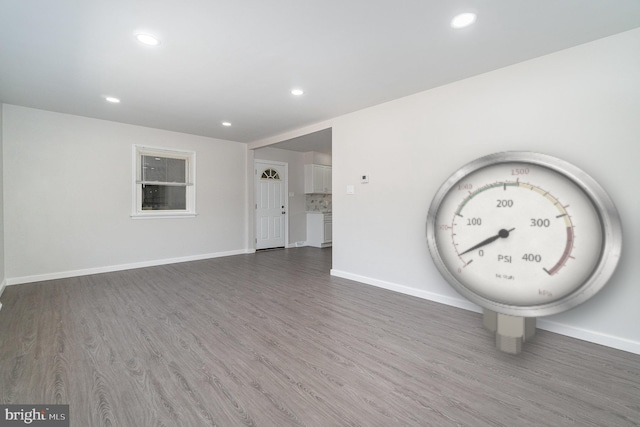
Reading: 20; psi
